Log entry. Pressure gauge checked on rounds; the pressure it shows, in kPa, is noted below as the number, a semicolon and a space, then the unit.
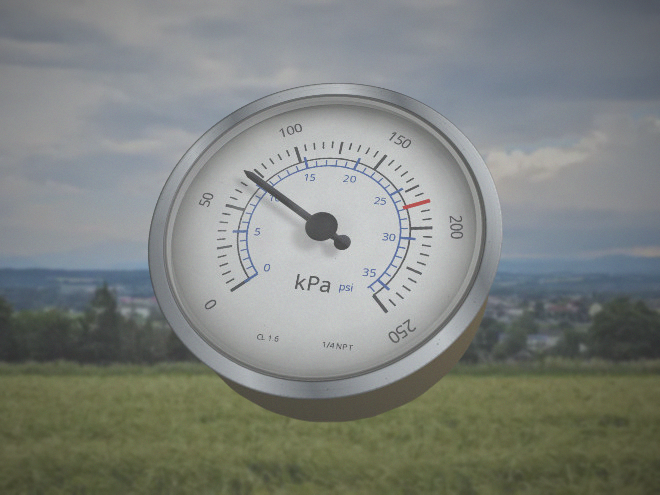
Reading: 70; kPa
